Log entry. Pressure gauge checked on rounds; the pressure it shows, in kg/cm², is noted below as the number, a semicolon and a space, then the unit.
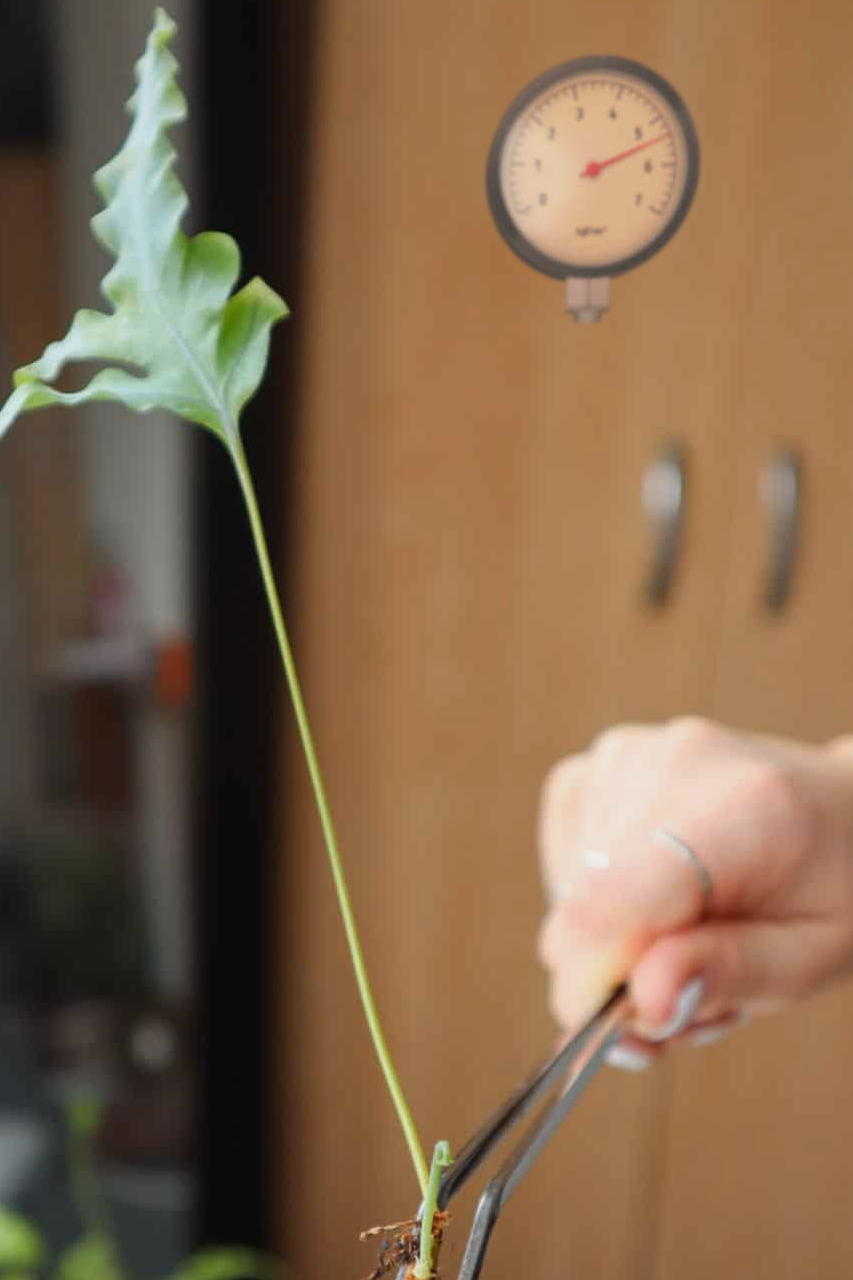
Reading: 5.4; kg/cm²
